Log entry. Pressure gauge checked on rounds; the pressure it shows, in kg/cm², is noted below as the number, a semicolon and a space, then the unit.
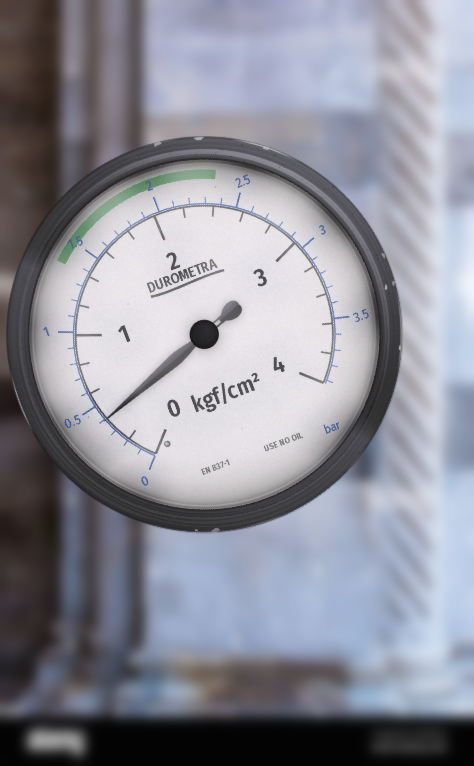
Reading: 0.4; kg/cm²
